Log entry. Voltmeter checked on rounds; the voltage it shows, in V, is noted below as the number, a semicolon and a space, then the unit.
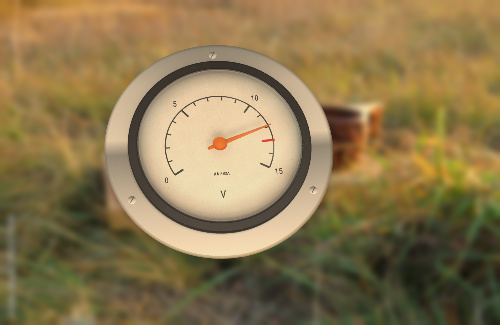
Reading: 12; V
